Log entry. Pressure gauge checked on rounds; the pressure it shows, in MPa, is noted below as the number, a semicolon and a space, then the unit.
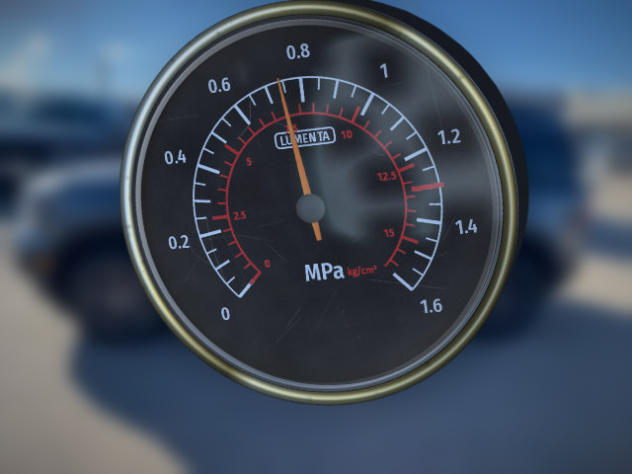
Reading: 0.75; MPa
